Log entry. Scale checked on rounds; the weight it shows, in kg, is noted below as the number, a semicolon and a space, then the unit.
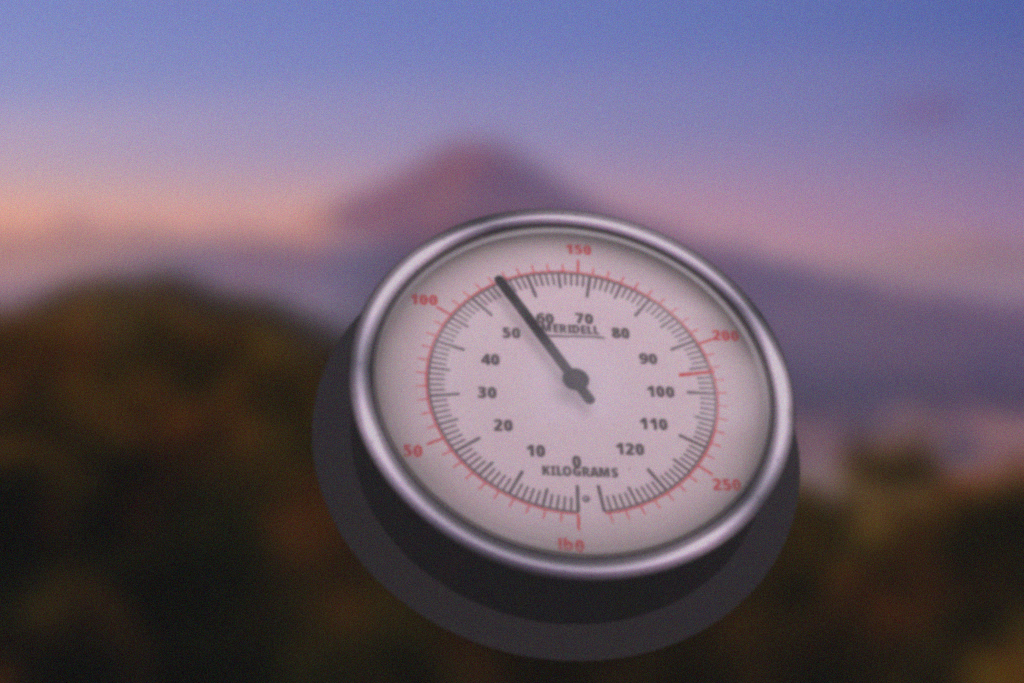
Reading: 55; kg
